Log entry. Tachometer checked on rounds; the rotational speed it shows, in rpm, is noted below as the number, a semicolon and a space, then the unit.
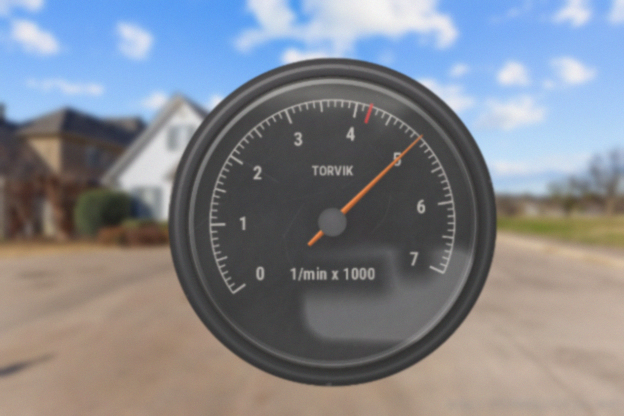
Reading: 5000; rpm
